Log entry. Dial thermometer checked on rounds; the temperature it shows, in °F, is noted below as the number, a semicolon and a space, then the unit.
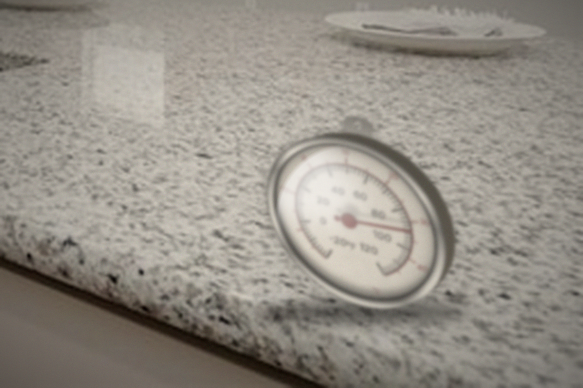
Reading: 90; °F
